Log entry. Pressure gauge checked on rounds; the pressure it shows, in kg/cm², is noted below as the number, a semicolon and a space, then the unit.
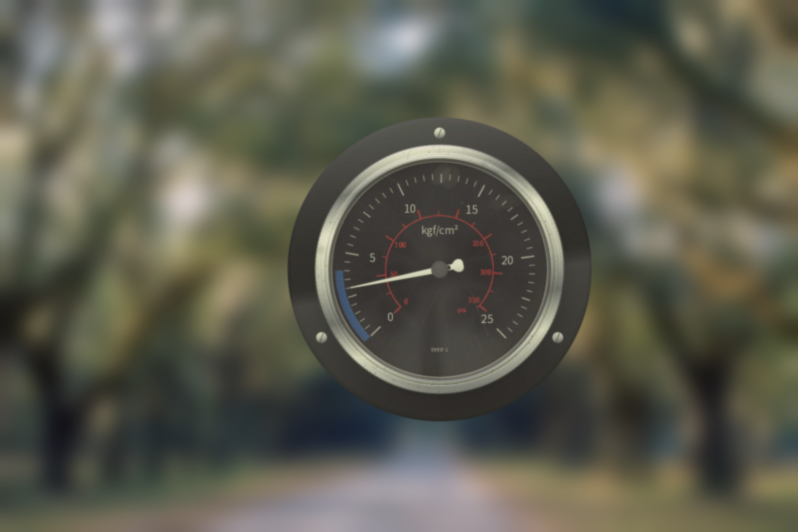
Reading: 3; kg/cm²
